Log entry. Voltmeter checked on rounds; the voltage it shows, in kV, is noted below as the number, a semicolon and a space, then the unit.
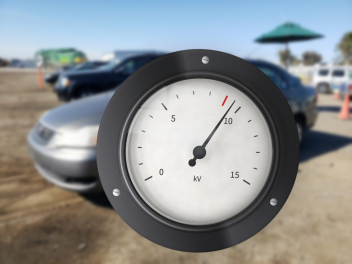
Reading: 9.5; kV
